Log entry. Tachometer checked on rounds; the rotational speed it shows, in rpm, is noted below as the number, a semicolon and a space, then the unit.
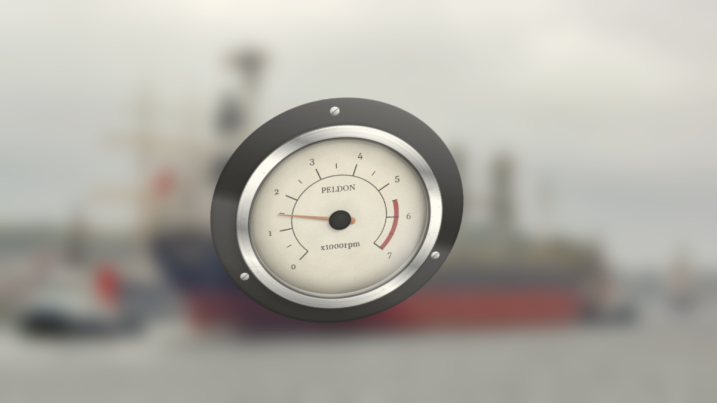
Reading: 1500; rpm
